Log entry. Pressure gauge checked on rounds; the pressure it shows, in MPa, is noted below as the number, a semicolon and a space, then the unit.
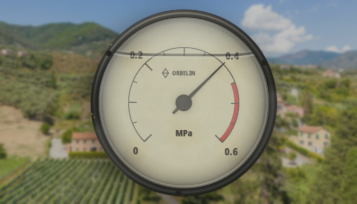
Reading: 0.4; MPa
